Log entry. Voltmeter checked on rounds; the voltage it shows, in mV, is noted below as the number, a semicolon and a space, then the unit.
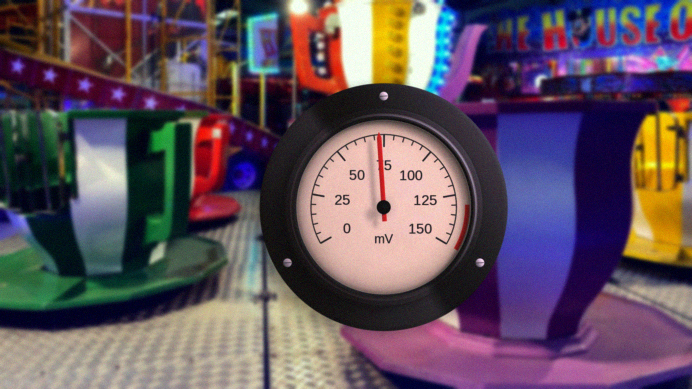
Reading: 72.5; mV
